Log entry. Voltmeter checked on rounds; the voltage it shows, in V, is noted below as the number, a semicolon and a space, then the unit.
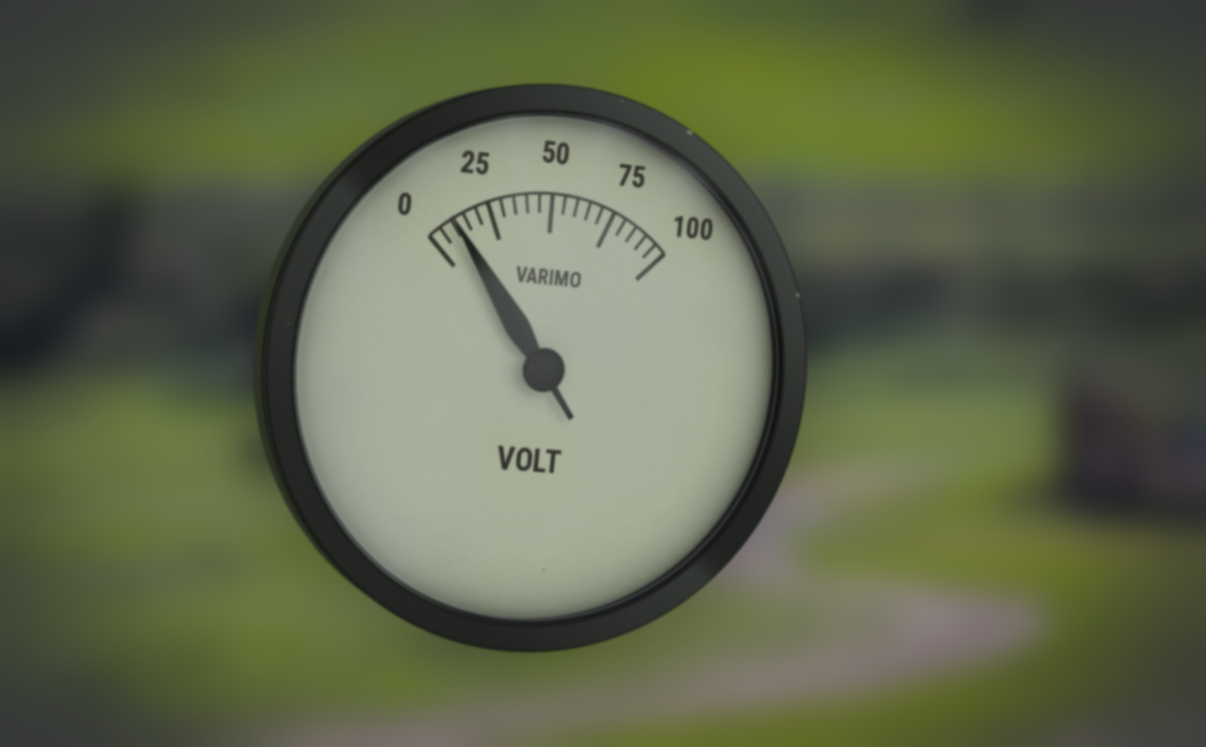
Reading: 10; V
